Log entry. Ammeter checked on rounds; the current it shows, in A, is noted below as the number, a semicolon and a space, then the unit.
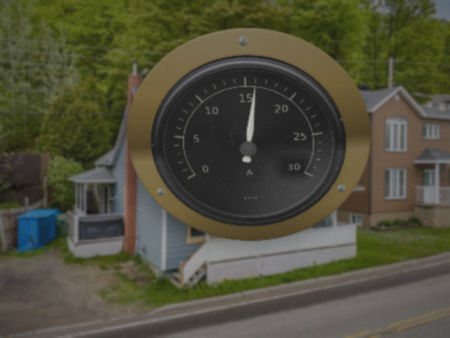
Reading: 16; A
